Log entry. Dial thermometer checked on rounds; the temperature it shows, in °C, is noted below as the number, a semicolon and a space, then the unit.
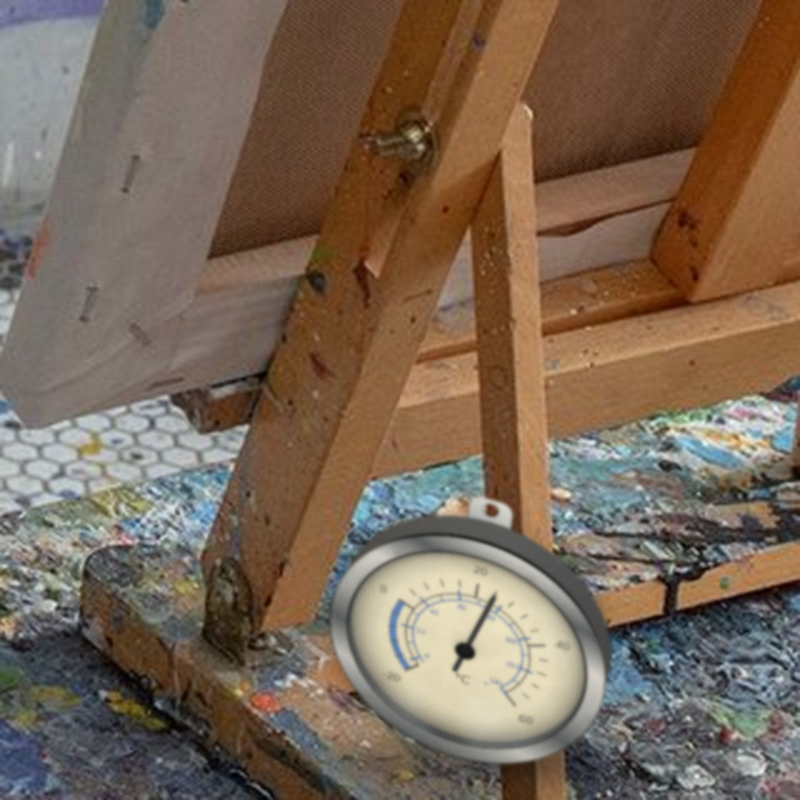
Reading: 24; °C
